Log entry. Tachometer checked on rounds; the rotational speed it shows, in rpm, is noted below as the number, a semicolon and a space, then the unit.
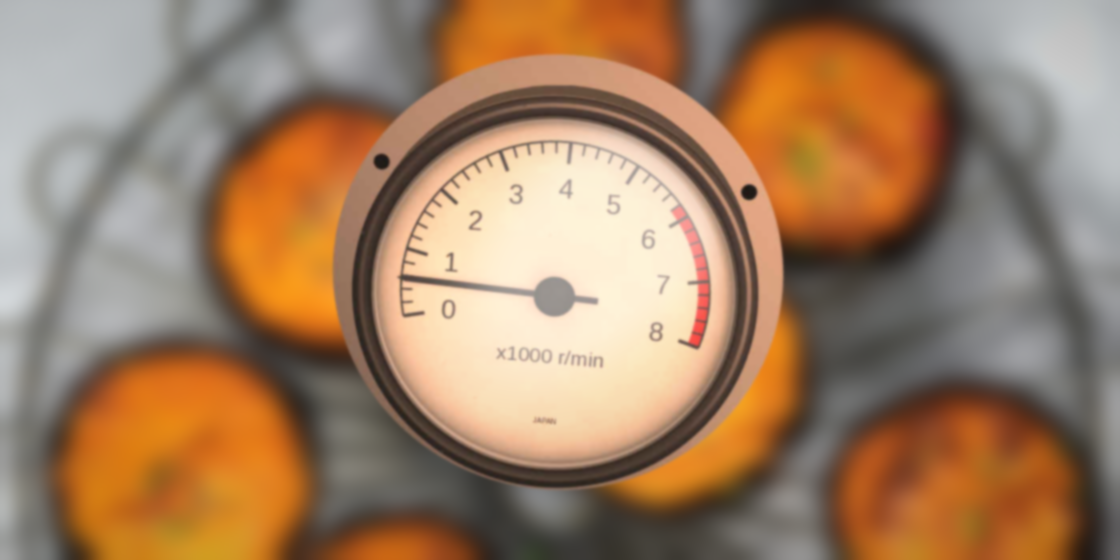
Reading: 600; rpm
